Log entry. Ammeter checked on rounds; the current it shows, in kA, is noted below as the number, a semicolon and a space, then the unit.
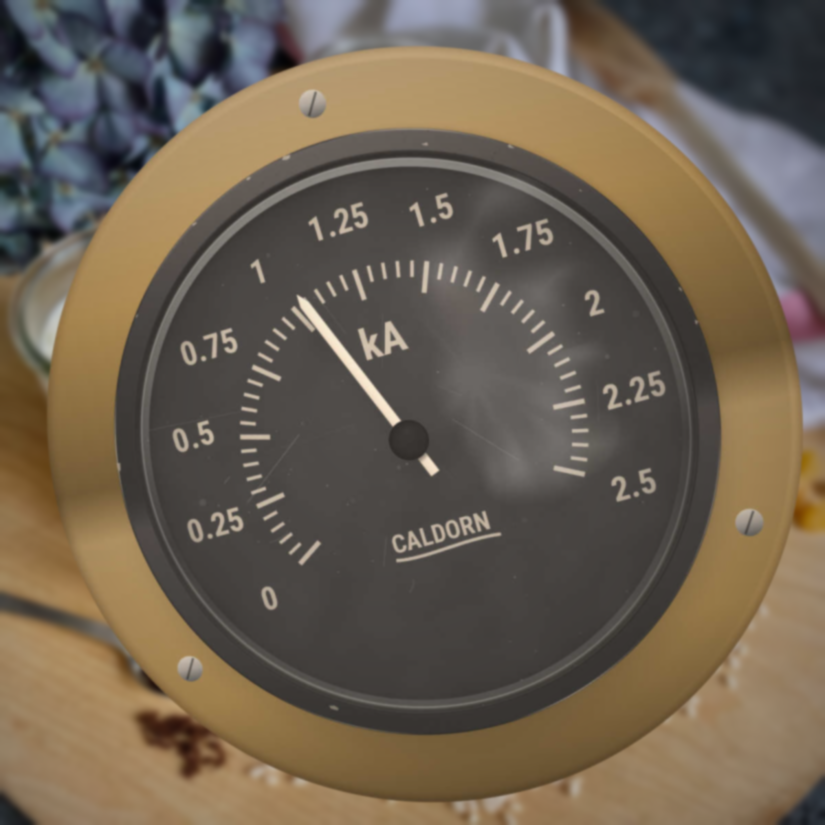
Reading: 1.05; kA
